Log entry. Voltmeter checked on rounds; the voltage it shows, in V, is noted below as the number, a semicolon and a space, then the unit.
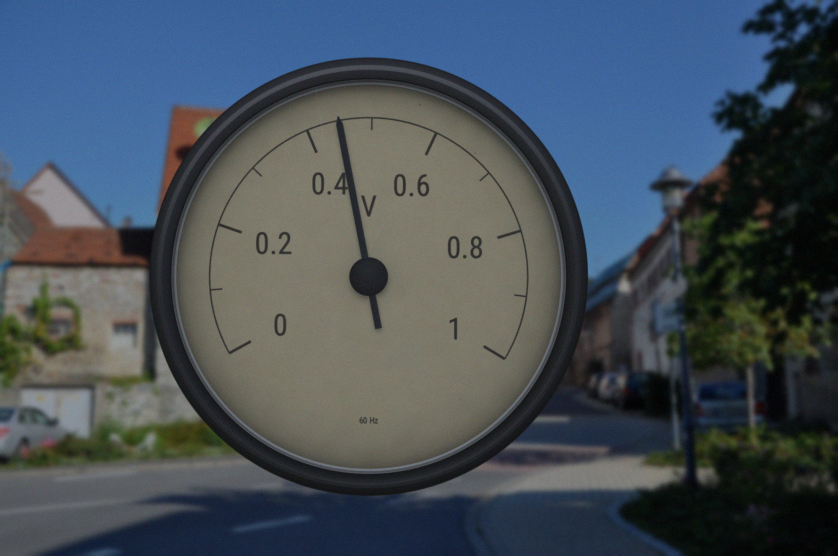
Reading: 0.45; V
